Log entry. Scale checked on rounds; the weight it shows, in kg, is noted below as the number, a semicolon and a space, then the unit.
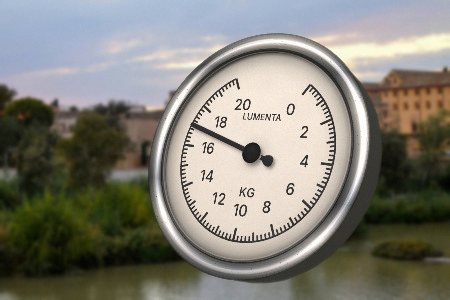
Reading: 17; kg
